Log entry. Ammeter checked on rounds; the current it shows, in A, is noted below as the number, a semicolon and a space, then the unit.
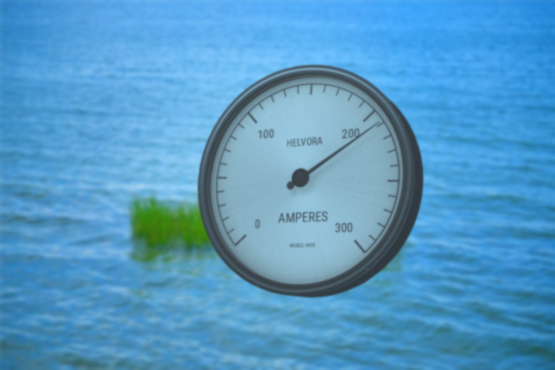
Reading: 210; A
